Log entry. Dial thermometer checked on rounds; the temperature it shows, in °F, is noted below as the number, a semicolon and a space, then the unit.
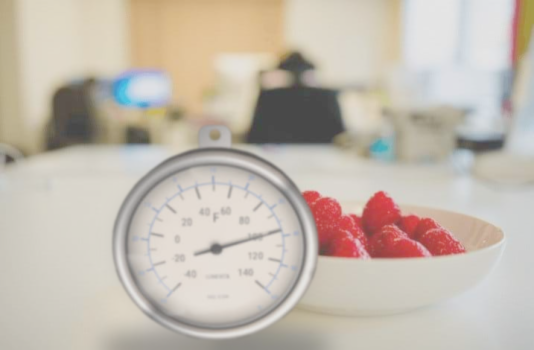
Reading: 100; °F
